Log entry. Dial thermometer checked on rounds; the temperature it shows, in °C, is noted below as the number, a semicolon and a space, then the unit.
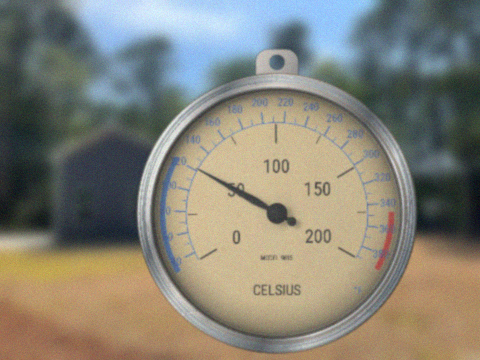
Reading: 50; °C
